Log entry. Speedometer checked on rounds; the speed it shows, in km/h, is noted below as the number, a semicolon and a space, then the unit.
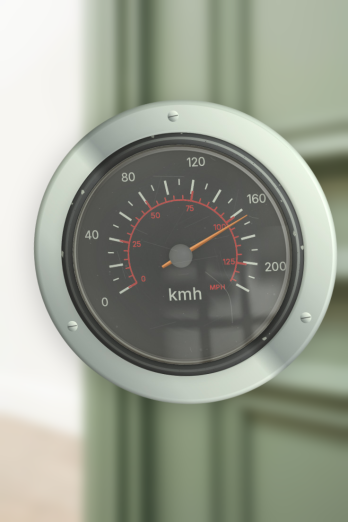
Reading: 165; km/h
